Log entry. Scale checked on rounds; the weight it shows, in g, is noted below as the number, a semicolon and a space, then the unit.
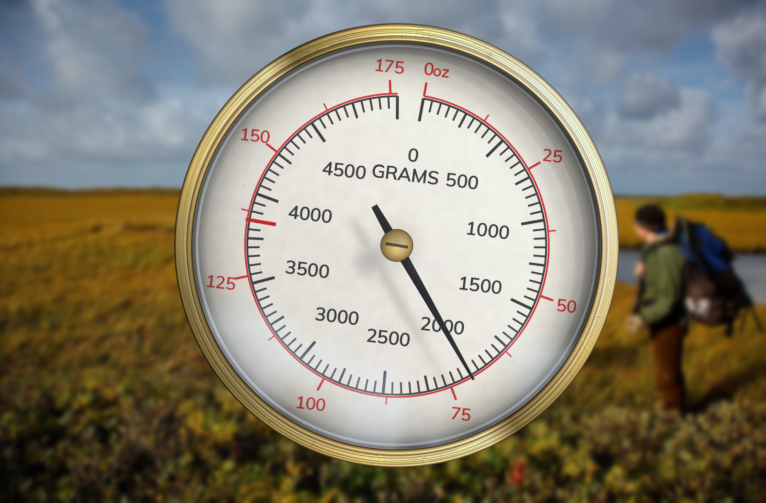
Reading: 2000; g
